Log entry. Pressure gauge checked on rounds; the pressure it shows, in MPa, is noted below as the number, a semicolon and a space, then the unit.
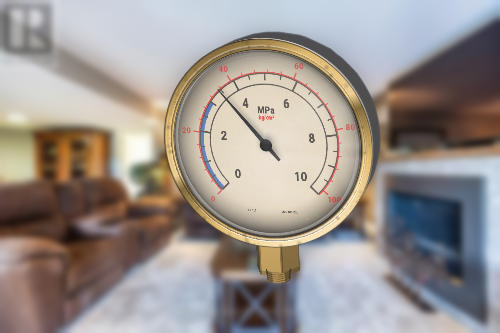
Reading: 3.5; MPa
